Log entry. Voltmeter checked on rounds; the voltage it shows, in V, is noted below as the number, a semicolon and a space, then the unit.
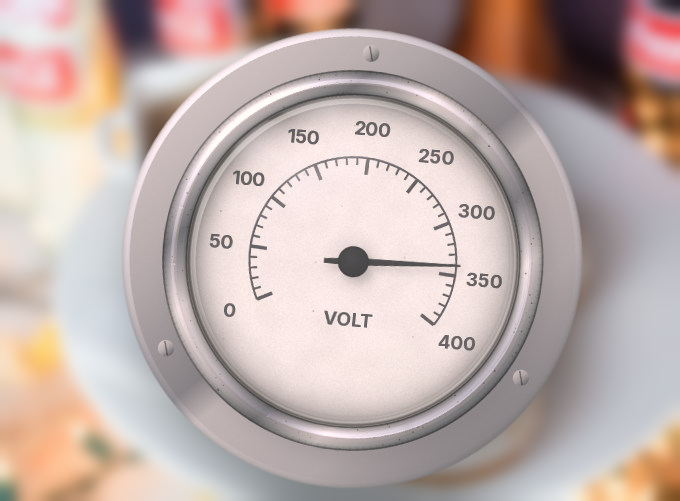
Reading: 340; V
